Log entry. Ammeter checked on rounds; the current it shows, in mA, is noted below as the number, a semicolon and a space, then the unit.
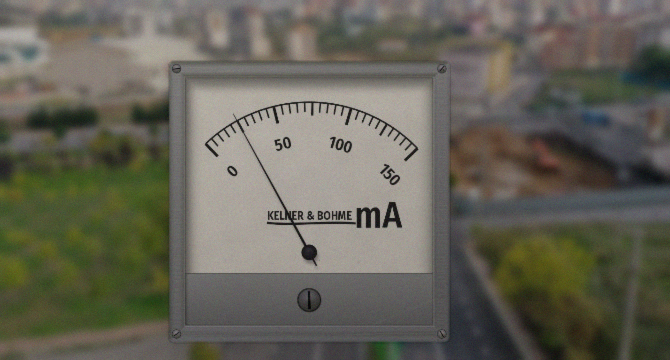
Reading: 25; mA
